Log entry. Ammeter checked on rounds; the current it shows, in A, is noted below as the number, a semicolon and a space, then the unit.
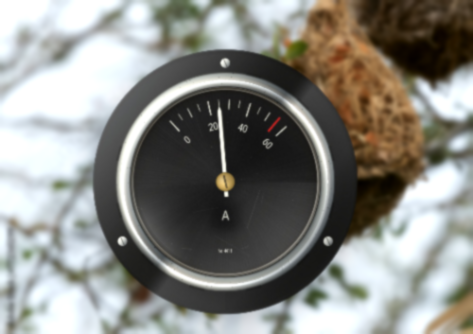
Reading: 25; A
